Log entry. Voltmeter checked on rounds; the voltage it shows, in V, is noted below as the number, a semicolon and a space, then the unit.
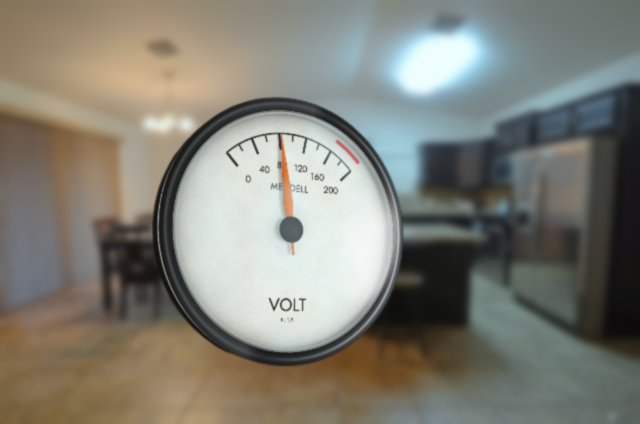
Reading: 80; V
